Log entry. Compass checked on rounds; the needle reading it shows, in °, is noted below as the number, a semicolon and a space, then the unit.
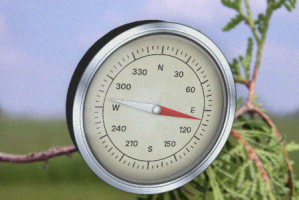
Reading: 100; °
